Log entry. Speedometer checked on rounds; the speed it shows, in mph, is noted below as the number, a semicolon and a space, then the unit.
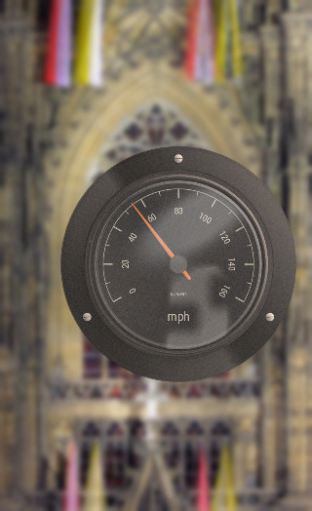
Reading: 55; mph
